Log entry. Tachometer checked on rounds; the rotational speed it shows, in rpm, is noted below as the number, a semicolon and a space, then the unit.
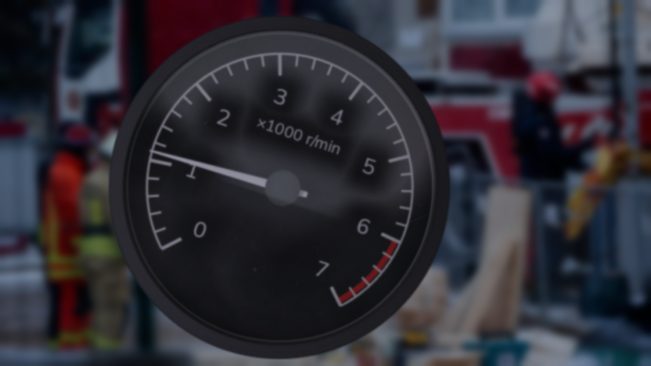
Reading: 1100; rpm
